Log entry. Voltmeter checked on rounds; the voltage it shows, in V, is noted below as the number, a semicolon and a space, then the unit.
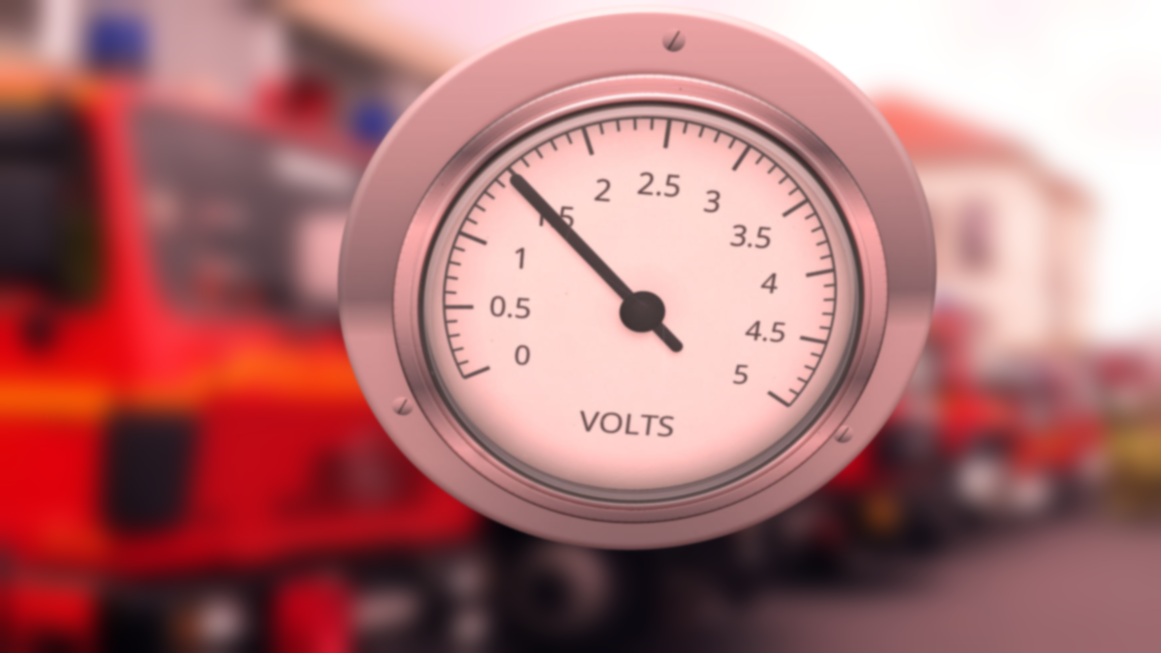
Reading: 1.5; V
